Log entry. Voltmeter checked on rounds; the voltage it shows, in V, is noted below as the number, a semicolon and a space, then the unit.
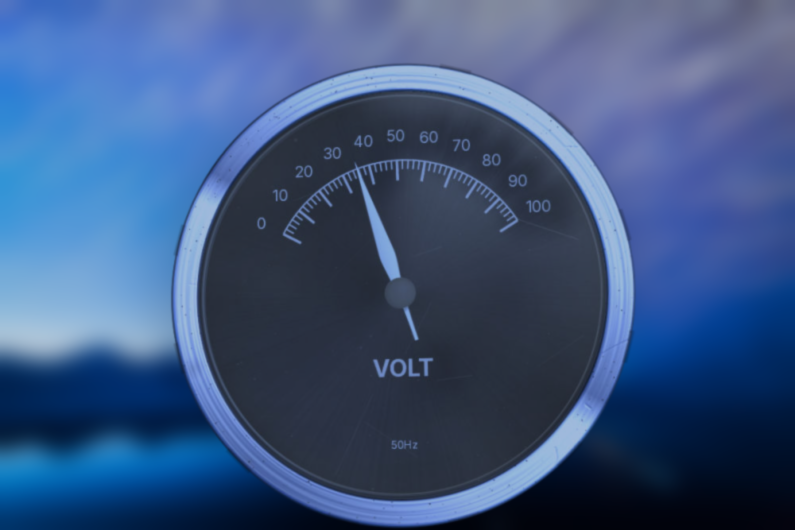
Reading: 36; V
